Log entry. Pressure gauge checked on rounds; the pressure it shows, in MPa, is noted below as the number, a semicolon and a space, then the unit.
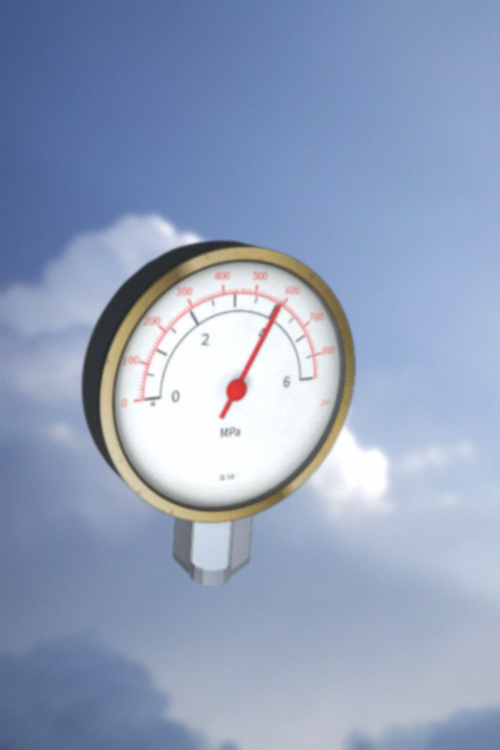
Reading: 4; MPa
